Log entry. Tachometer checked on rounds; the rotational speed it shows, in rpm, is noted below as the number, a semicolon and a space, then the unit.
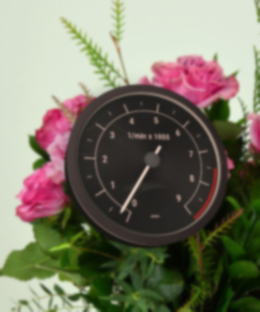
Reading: 250; rpm
